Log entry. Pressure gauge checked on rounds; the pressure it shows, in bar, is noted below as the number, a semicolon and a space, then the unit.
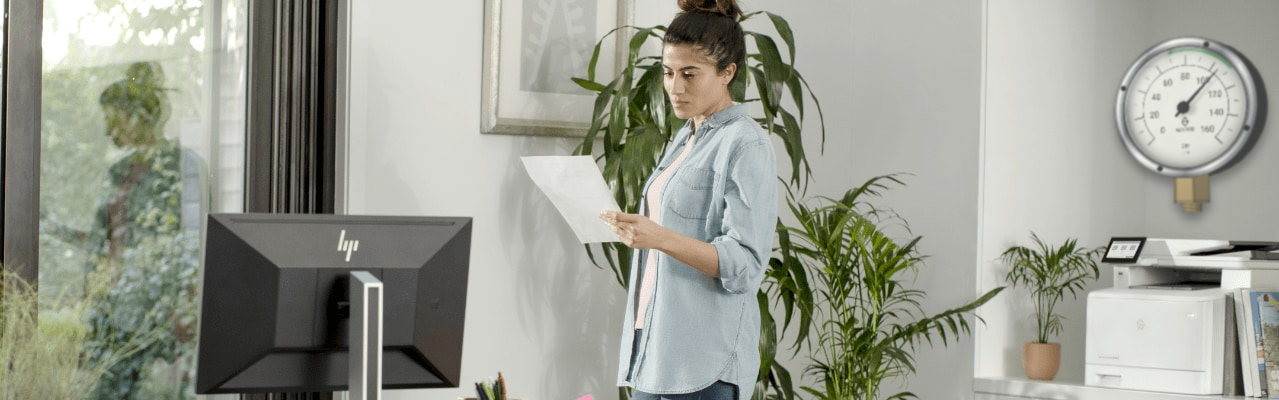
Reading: 105; bar
